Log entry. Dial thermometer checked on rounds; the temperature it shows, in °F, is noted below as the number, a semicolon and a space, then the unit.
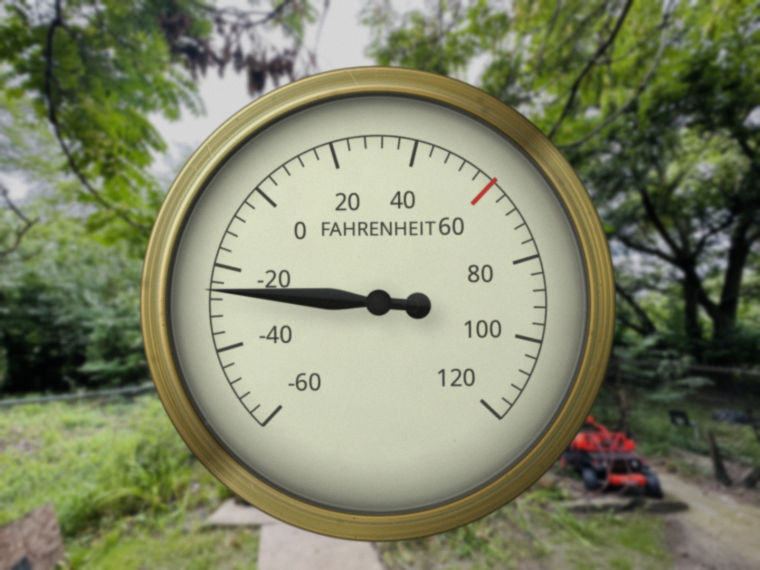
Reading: -26; °F
